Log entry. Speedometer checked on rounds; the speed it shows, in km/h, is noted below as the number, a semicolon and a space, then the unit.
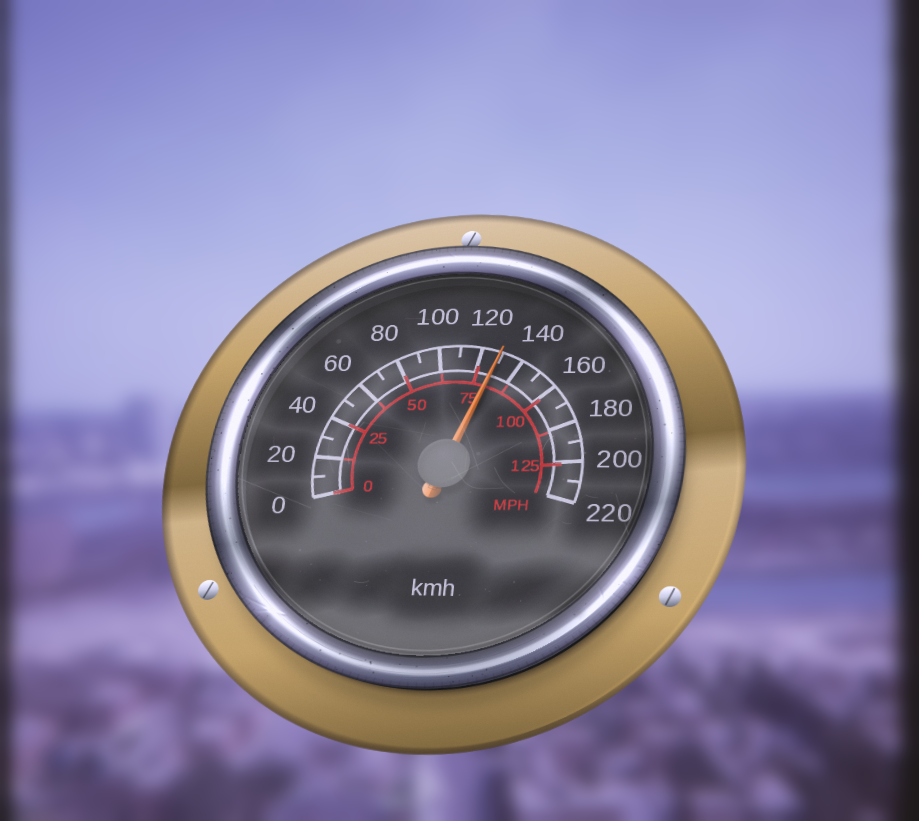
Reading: 130; km/h
